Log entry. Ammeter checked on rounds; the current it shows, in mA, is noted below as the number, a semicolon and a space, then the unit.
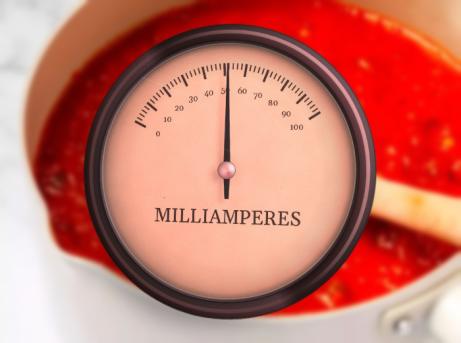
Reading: 52; mA
